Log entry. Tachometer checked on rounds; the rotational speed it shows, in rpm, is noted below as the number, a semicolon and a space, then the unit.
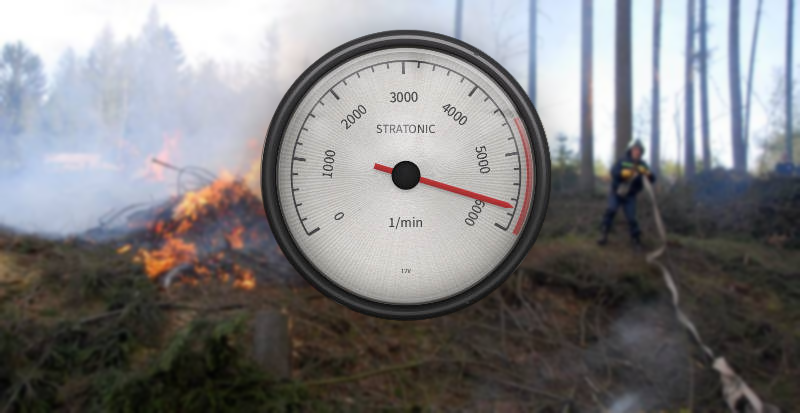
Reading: 5700; rpm
